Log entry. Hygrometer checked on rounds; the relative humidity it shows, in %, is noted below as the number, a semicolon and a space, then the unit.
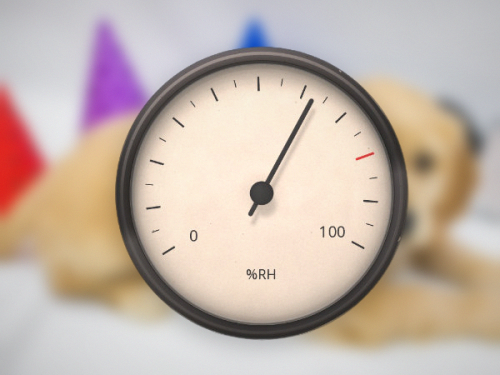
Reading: 62.5; %
